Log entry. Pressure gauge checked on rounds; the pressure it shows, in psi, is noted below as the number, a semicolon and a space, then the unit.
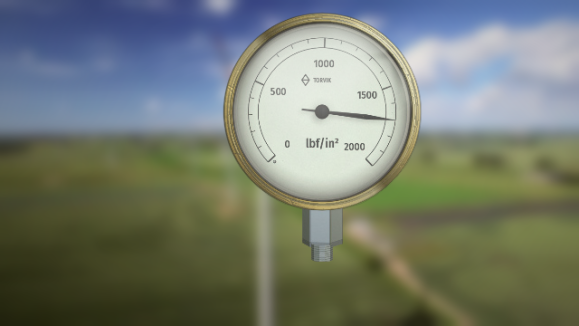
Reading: 1700; psi
